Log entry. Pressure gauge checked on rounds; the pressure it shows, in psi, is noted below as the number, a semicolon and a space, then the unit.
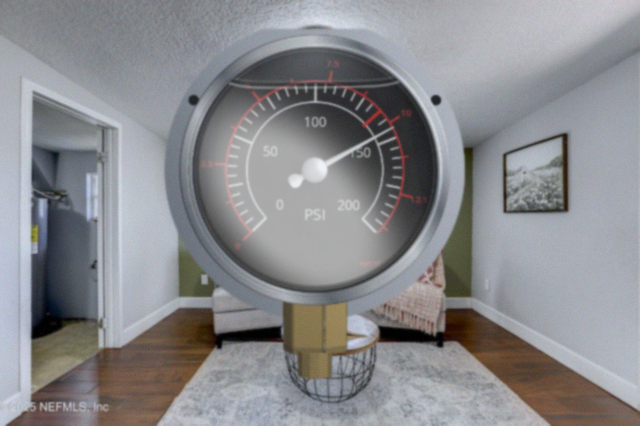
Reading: 145; psi
